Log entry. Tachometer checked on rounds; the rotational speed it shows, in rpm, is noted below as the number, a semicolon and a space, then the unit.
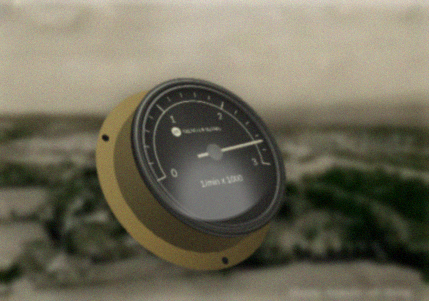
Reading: 2700; rpm
